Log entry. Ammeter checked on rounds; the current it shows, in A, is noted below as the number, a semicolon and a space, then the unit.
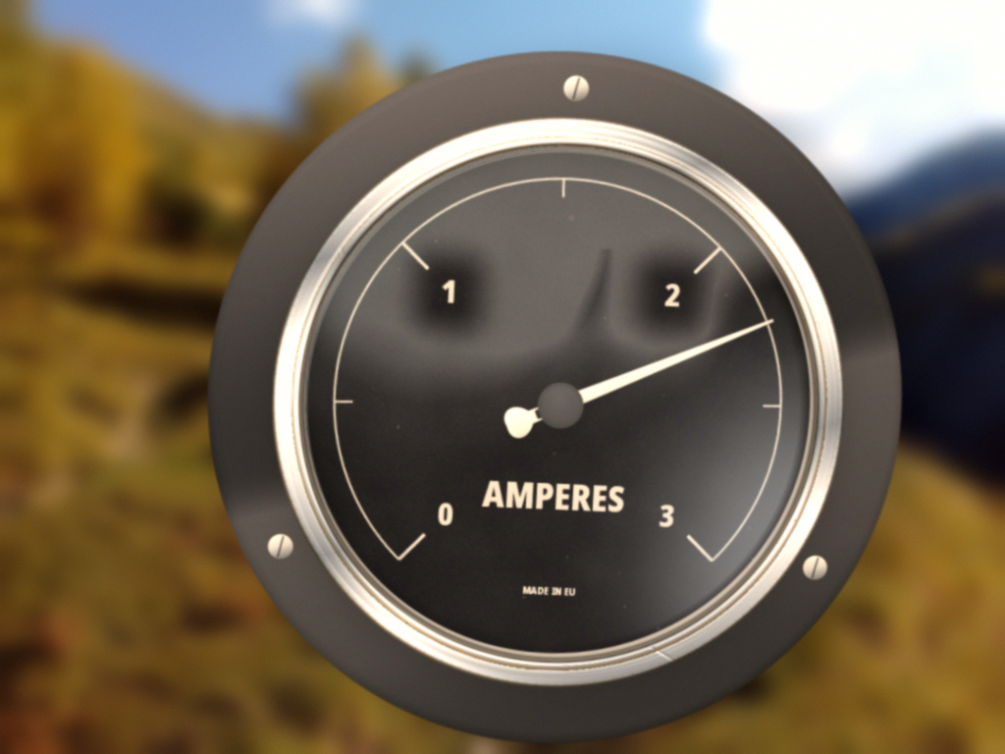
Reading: 2.25; A
